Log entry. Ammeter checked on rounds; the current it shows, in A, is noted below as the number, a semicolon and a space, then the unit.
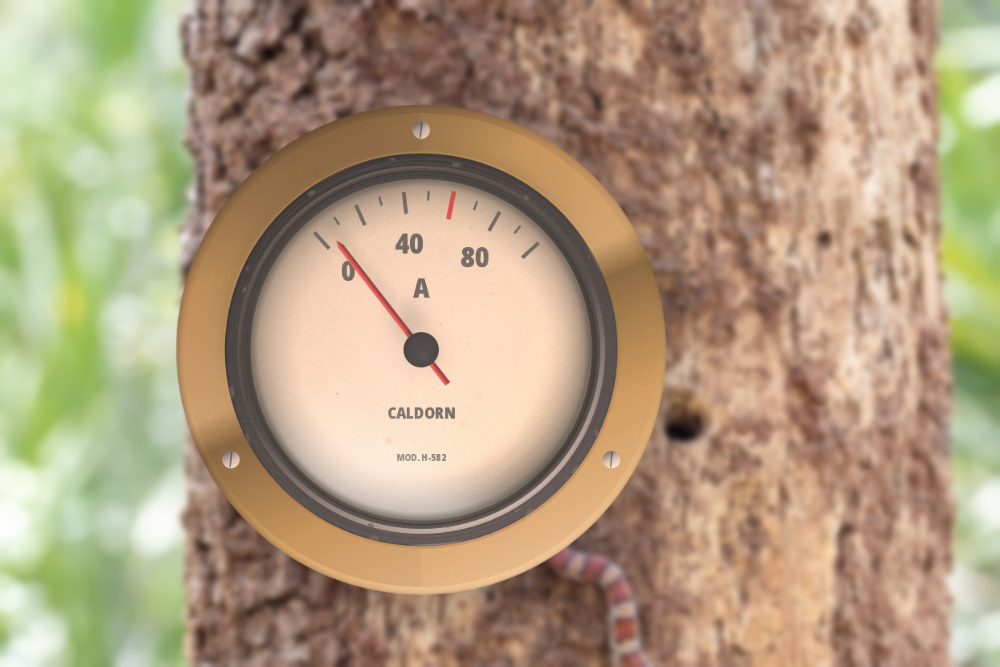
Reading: 5; A
